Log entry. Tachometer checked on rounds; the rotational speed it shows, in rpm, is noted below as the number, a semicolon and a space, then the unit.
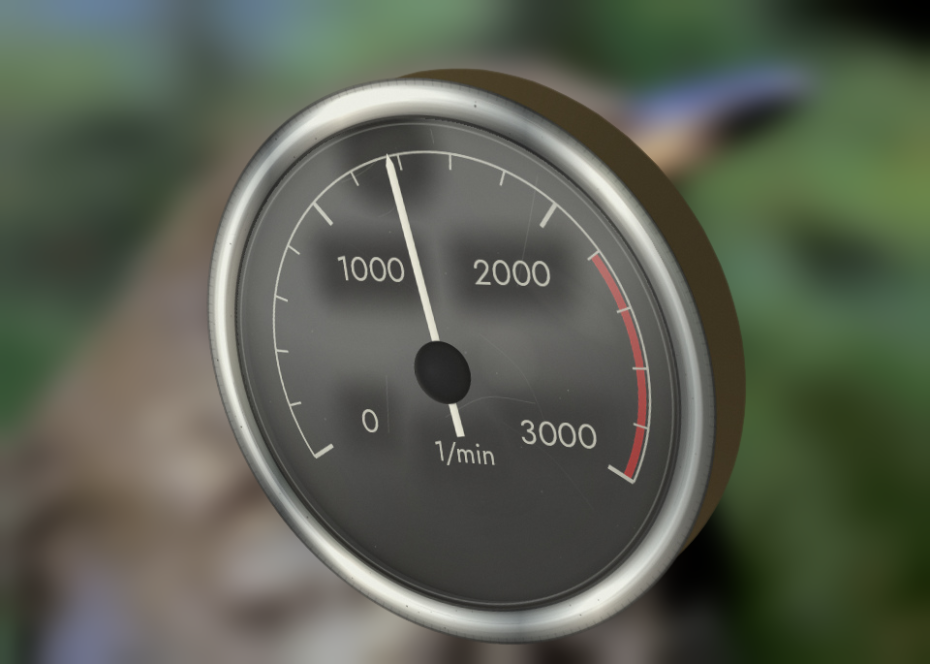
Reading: 1400; rpm
